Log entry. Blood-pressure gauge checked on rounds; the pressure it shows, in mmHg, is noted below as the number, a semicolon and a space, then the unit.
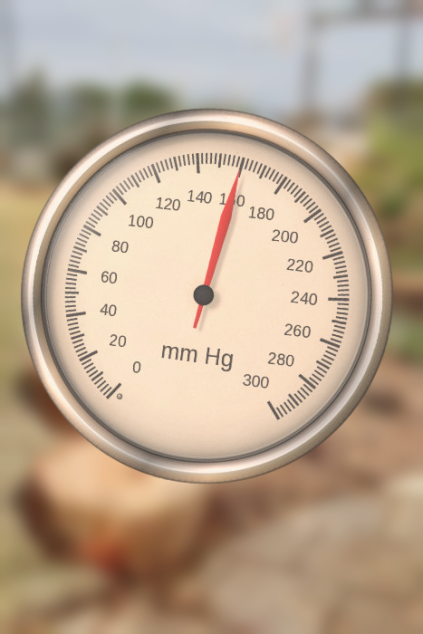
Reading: 160; mmHg
